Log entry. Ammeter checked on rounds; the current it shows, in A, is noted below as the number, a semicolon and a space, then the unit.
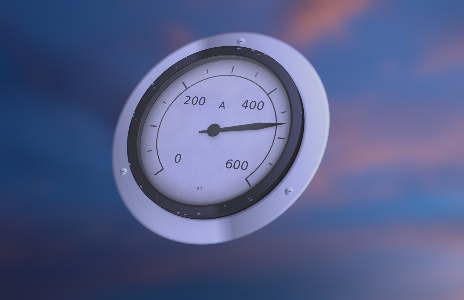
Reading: 475; A
